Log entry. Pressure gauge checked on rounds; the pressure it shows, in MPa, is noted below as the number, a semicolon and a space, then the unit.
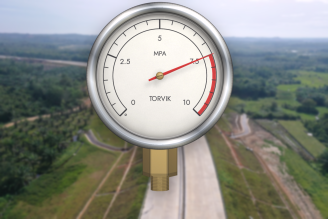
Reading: 7.5; MPa
